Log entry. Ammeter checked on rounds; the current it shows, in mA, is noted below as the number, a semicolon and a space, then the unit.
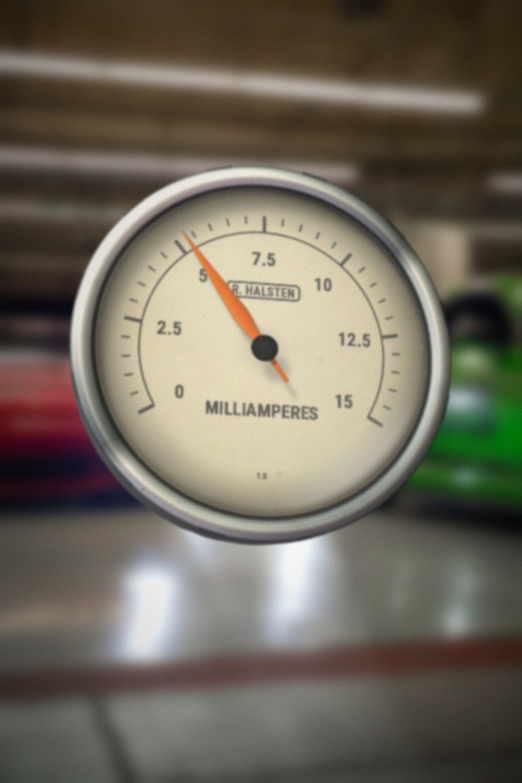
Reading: 5.25; mA
